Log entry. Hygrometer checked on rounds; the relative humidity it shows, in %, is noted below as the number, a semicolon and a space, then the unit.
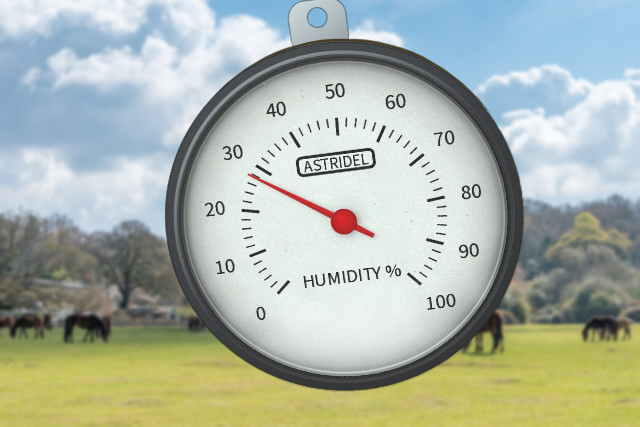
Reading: 28; %
